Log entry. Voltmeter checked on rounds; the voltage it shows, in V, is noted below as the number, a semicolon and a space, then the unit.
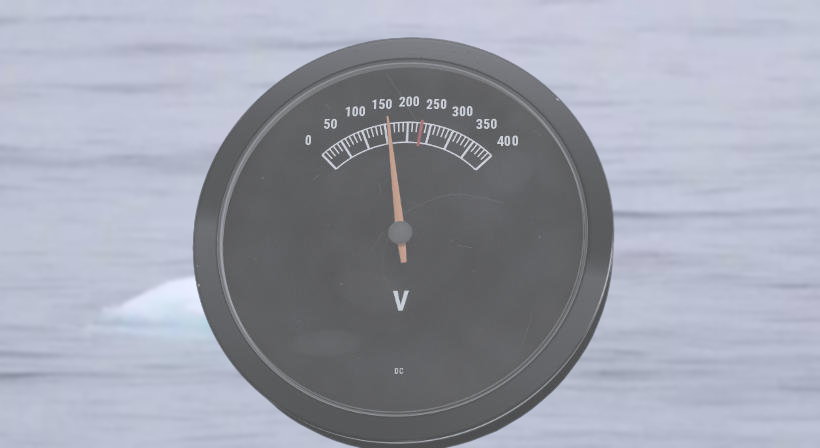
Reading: 160; V
